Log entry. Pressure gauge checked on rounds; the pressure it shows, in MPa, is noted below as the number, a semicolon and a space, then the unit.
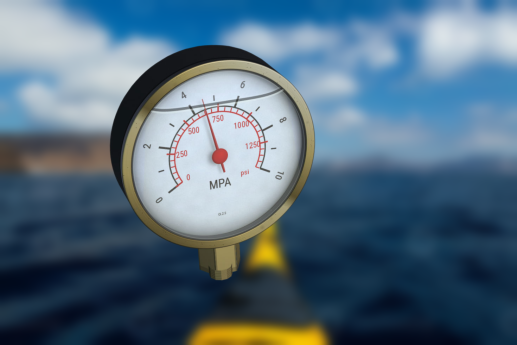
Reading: 4.5; MPa
